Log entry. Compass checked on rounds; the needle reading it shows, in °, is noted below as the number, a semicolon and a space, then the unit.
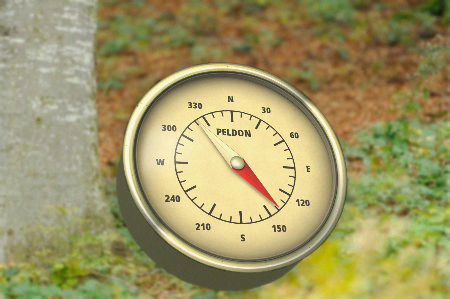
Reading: 140; °
